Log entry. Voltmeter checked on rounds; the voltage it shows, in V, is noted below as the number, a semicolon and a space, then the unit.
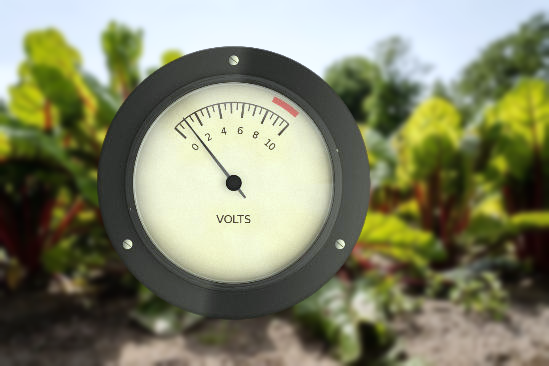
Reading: 1; V
